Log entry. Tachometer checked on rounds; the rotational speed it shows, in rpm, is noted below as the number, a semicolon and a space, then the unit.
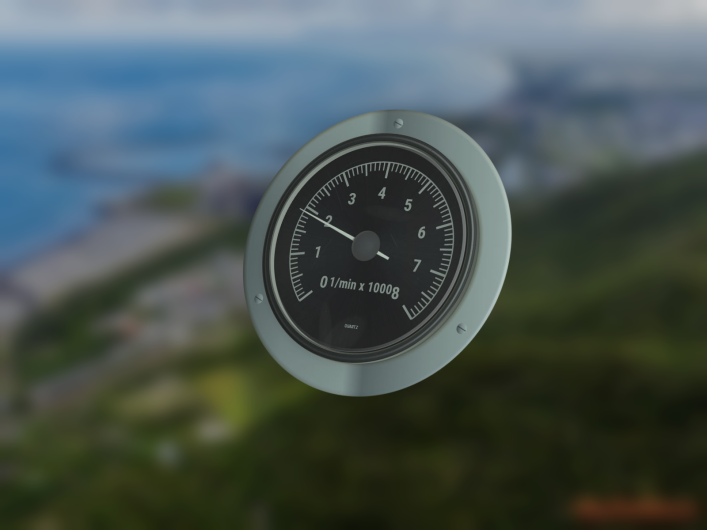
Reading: 1900; rpm
